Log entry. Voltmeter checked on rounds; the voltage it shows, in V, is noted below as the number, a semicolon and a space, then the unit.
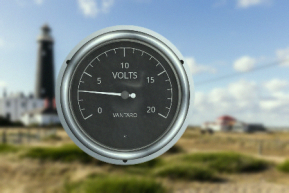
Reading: 3; V
